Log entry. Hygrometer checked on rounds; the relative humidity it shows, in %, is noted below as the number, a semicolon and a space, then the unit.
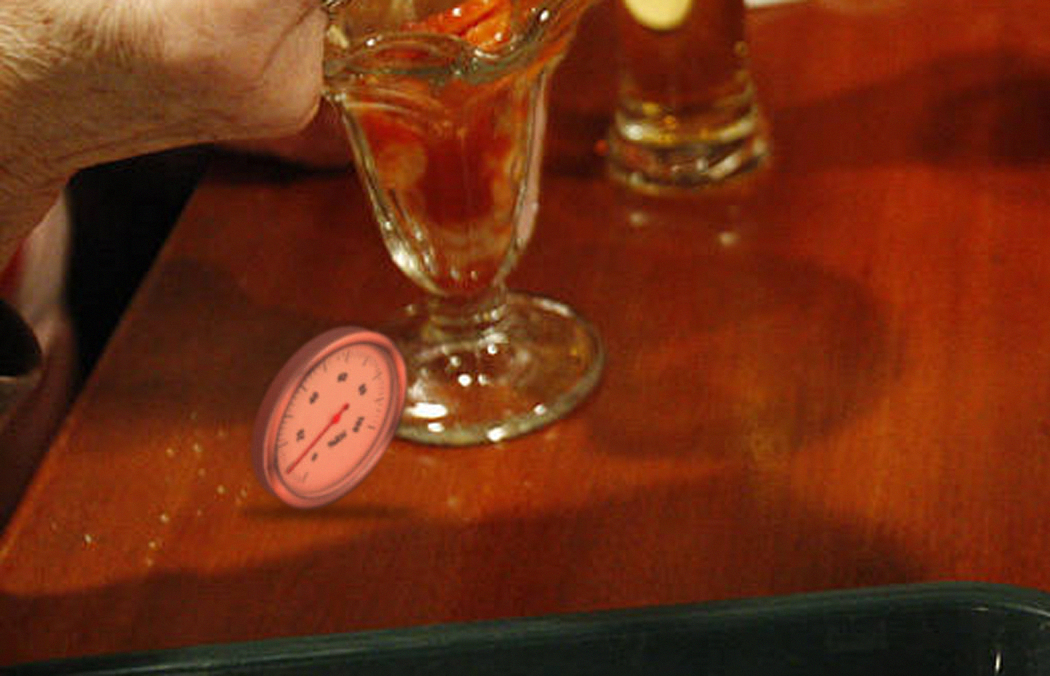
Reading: 10; %
